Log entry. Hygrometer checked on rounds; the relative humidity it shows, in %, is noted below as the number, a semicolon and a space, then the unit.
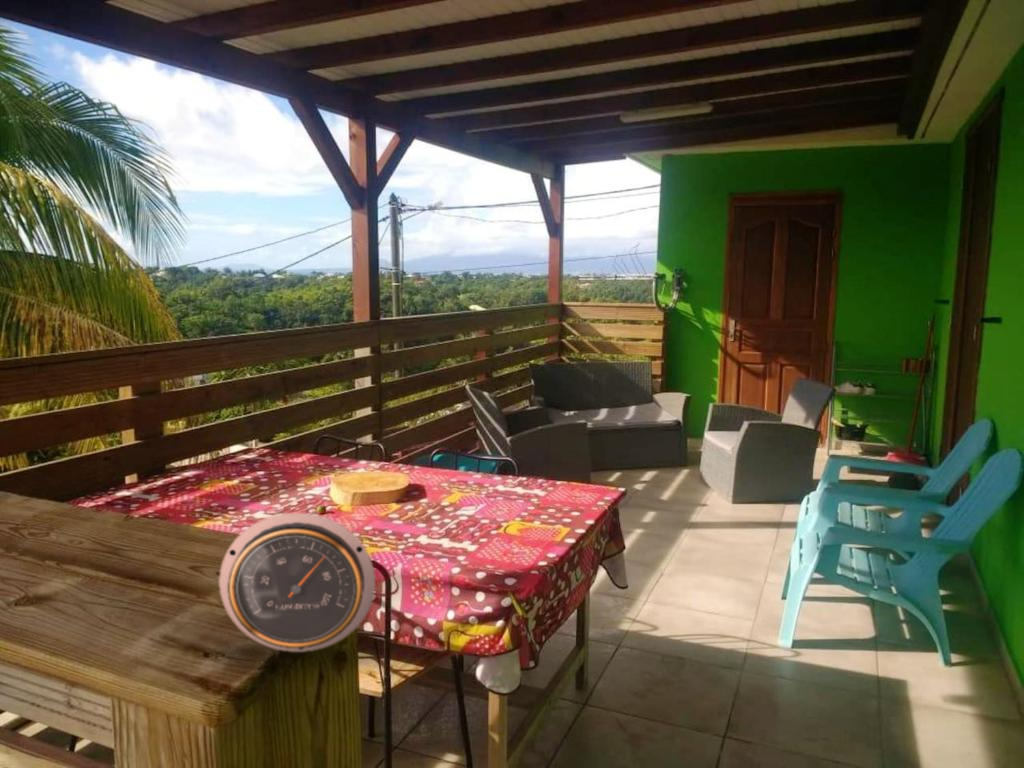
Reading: 68; %
